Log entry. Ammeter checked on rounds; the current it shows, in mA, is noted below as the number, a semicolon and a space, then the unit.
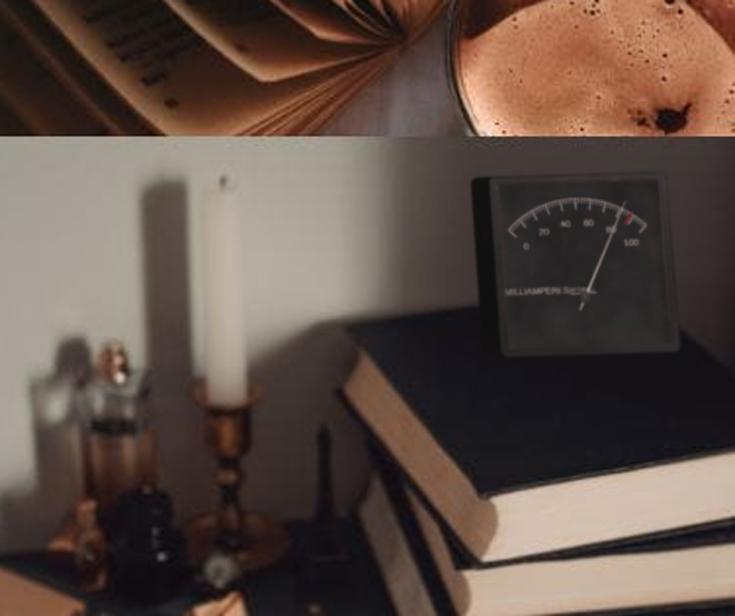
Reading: 80; mA
